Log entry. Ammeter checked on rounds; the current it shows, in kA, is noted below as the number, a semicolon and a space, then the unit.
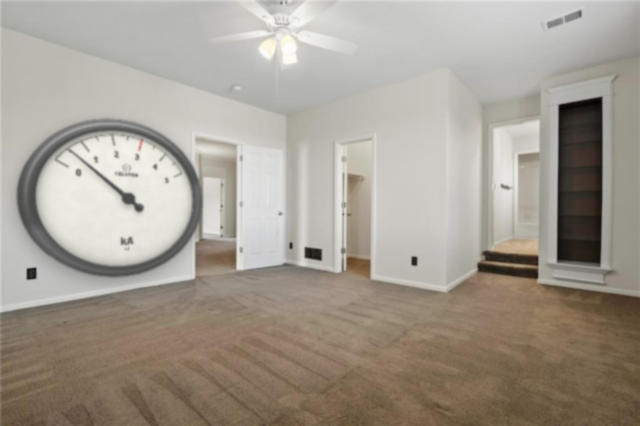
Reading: 0.5; kA
